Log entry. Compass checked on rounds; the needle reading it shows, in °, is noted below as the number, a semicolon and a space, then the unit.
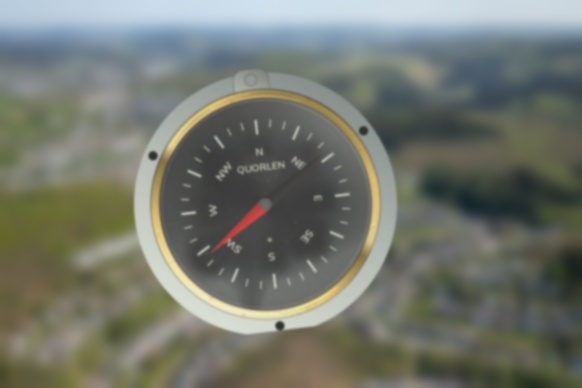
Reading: 235; °
